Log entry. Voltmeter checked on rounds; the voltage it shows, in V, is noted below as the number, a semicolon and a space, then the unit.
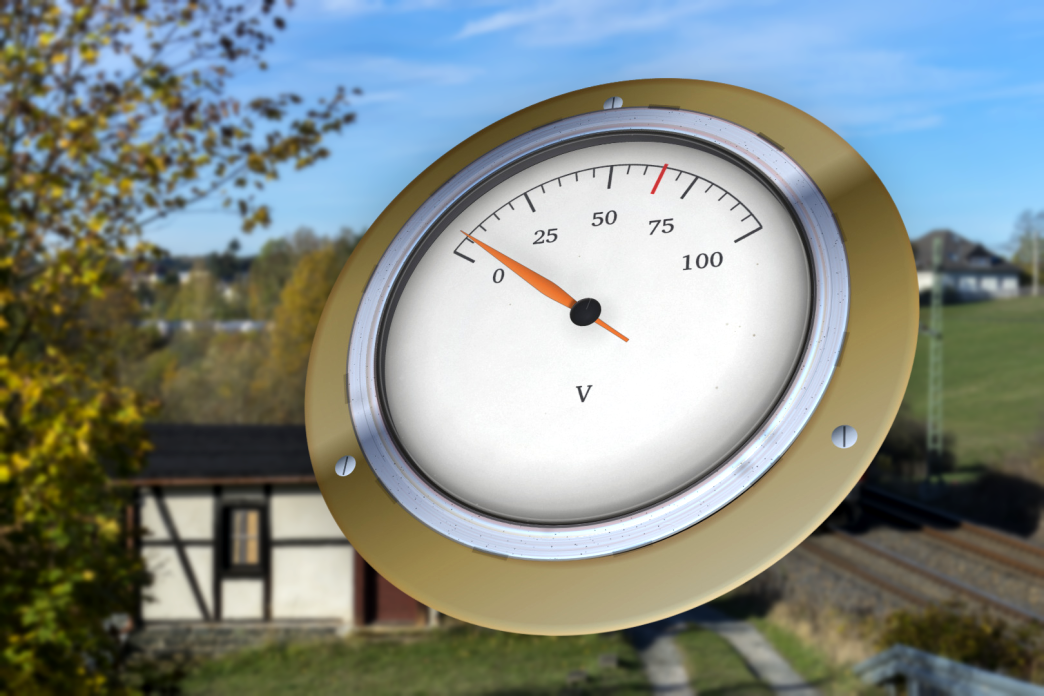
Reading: 5; V
